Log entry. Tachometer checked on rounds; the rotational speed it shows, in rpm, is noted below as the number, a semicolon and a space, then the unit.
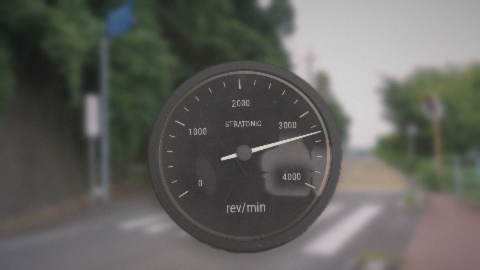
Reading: 3300; rpm
